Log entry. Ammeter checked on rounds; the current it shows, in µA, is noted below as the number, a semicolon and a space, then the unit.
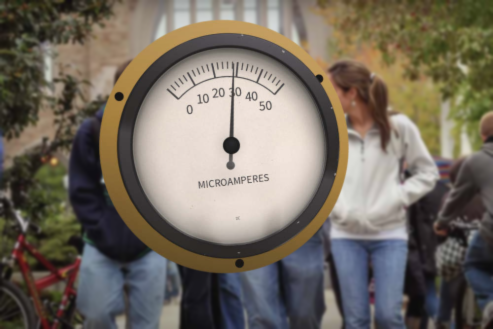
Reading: 28; µA
